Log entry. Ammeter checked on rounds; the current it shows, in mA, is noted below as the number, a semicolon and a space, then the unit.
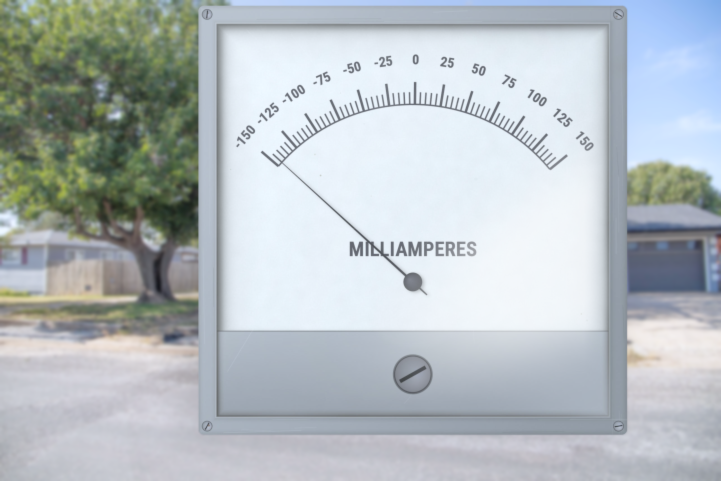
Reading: -145; mA
